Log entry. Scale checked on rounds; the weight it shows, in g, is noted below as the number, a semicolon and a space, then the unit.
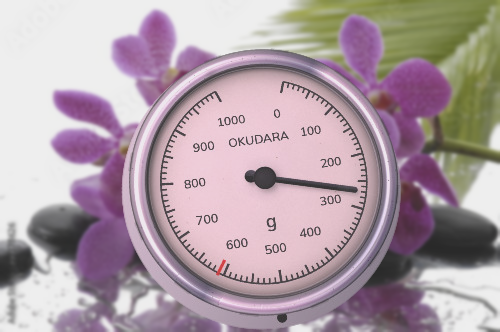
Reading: 270; g
